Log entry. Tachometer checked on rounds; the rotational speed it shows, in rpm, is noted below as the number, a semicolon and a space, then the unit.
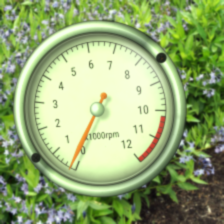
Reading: 200; rpm
